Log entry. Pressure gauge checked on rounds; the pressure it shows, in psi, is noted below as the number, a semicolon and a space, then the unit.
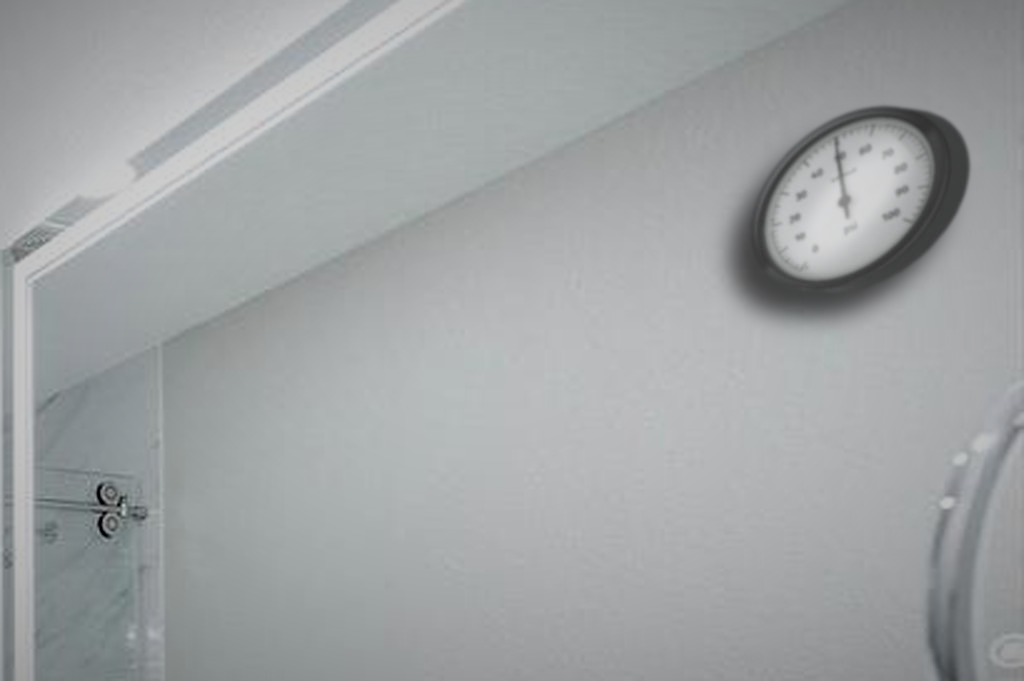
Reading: 50; psi
